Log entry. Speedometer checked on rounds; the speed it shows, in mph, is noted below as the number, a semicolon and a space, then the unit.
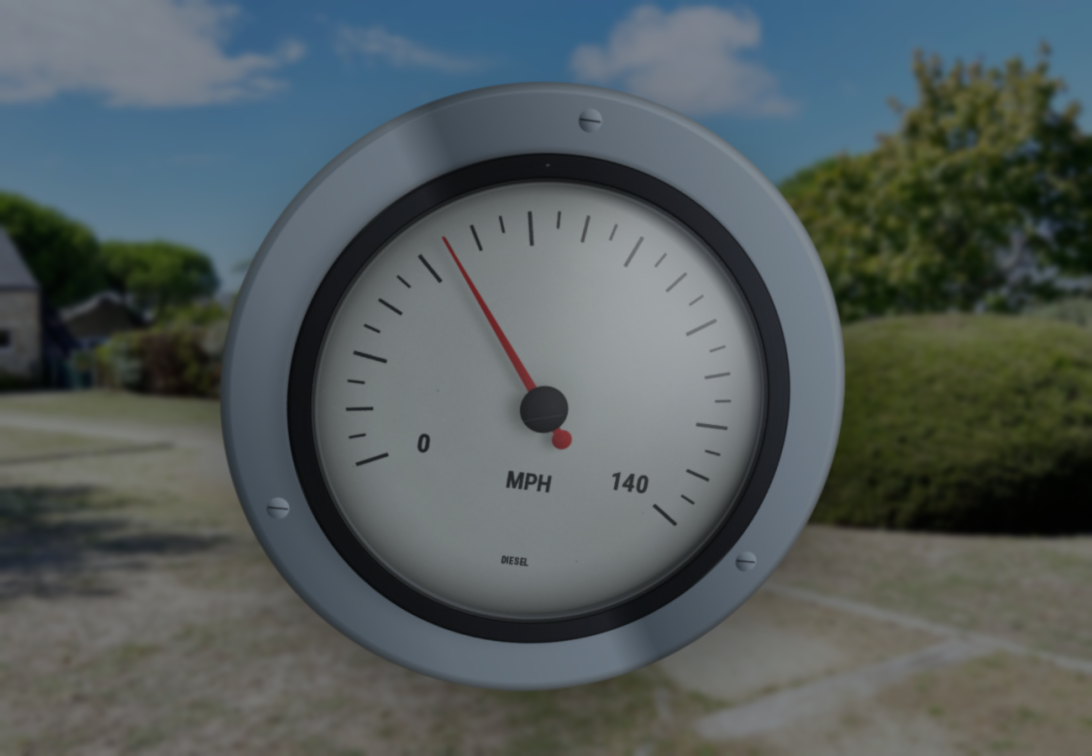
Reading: 45; mph
